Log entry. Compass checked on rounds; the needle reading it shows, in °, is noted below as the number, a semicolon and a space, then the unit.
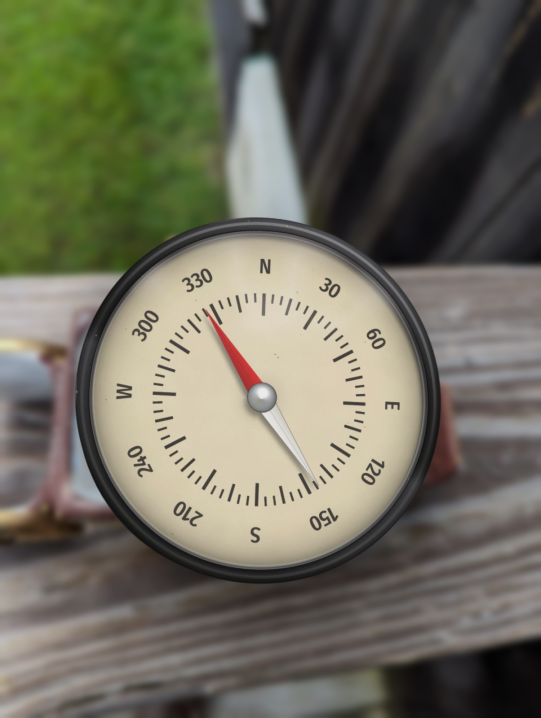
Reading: 325; °
